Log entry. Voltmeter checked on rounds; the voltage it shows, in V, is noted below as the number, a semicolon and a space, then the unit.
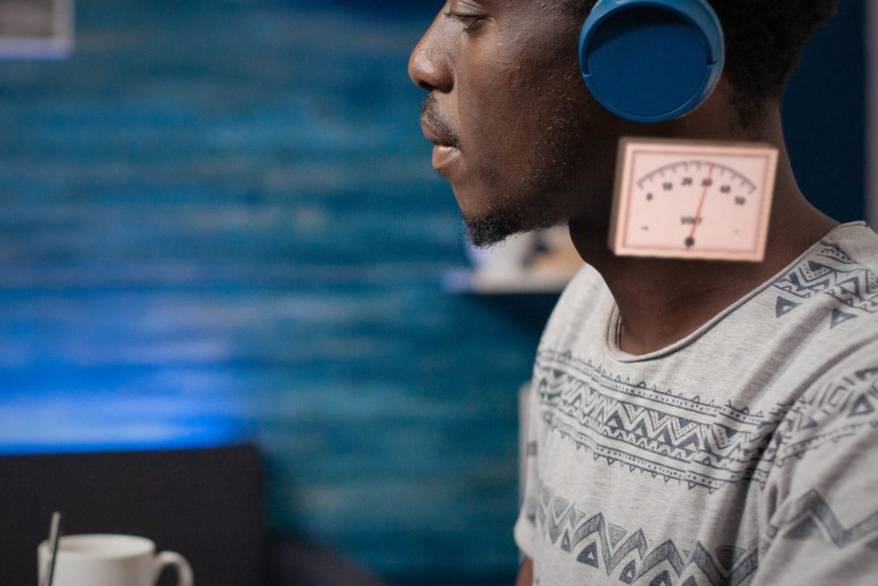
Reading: 30; V
